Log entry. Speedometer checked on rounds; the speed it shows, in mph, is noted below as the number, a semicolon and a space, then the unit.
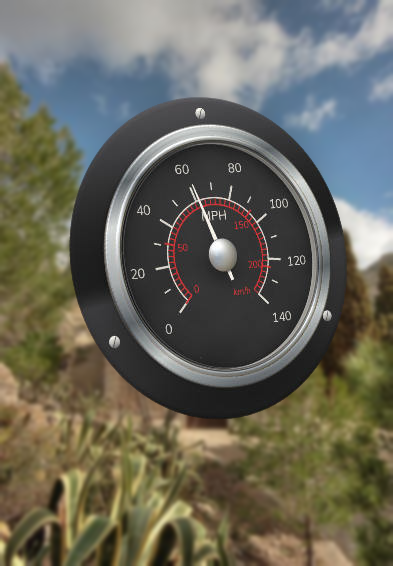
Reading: 60; mph
